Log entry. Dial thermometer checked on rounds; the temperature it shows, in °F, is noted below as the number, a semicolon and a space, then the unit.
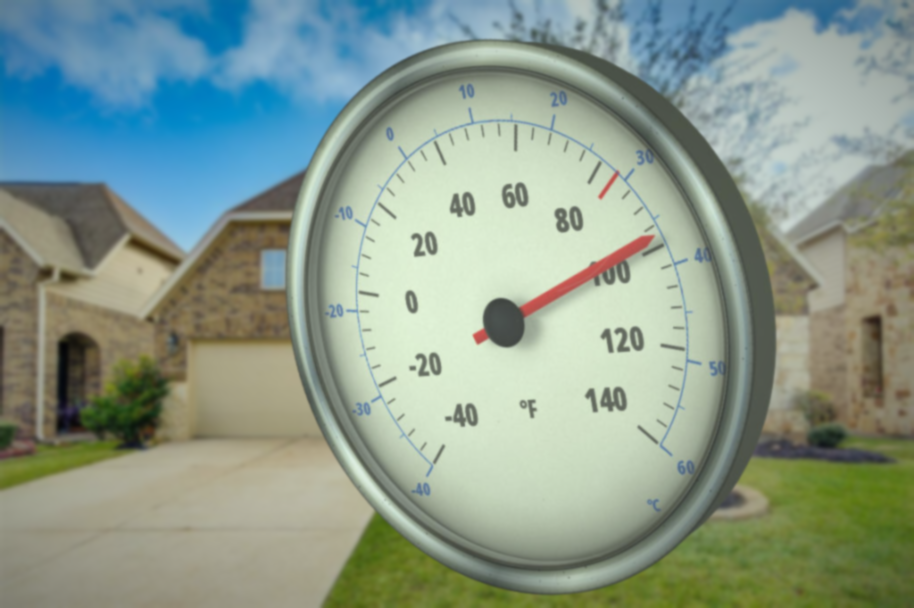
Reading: 98; °F
